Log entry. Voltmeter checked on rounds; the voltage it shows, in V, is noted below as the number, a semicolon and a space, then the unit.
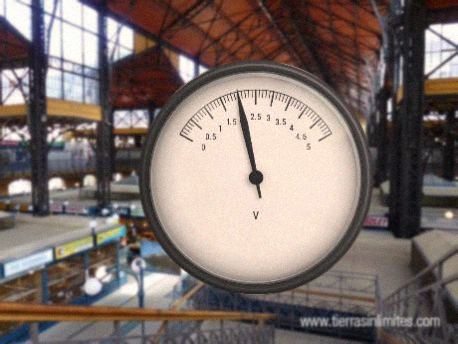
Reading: 2; V
